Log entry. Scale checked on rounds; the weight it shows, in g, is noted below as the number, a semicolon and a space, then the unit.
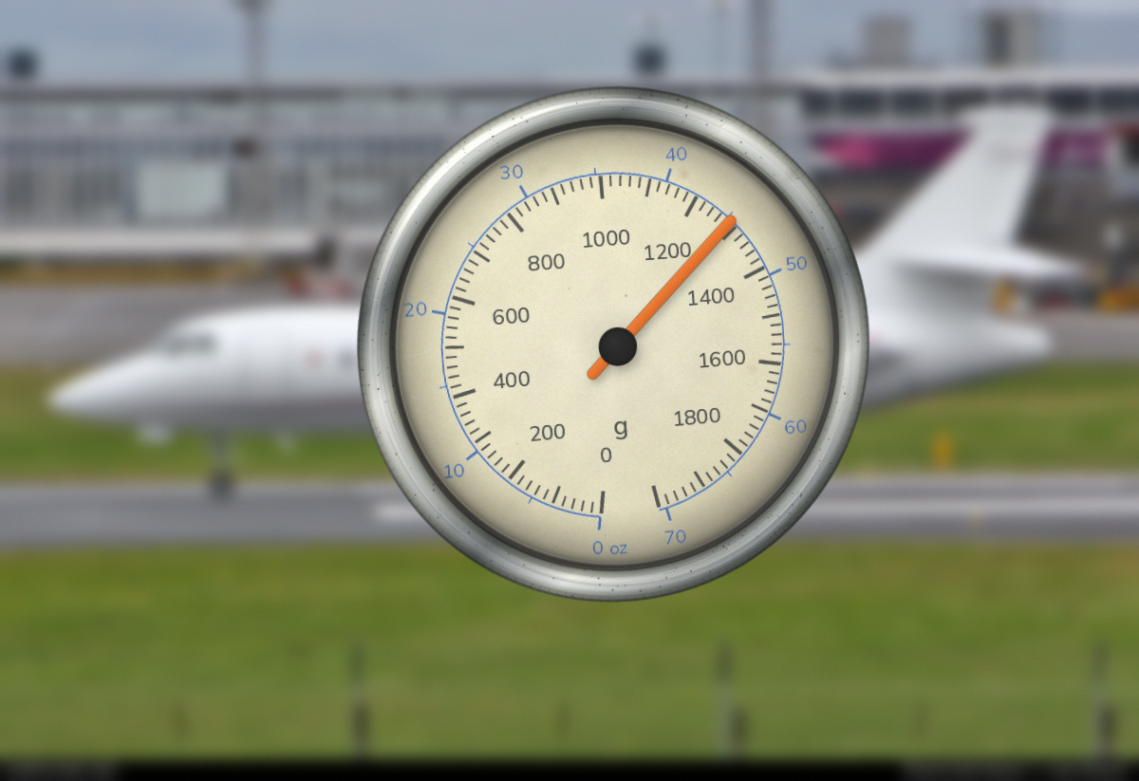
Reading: 1280; g
